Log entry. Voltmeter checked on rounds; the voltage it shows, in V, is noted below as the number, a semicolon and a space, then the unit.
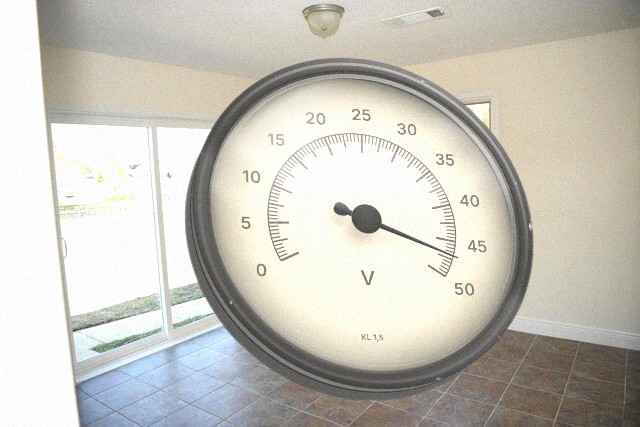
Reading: 47.5; V
